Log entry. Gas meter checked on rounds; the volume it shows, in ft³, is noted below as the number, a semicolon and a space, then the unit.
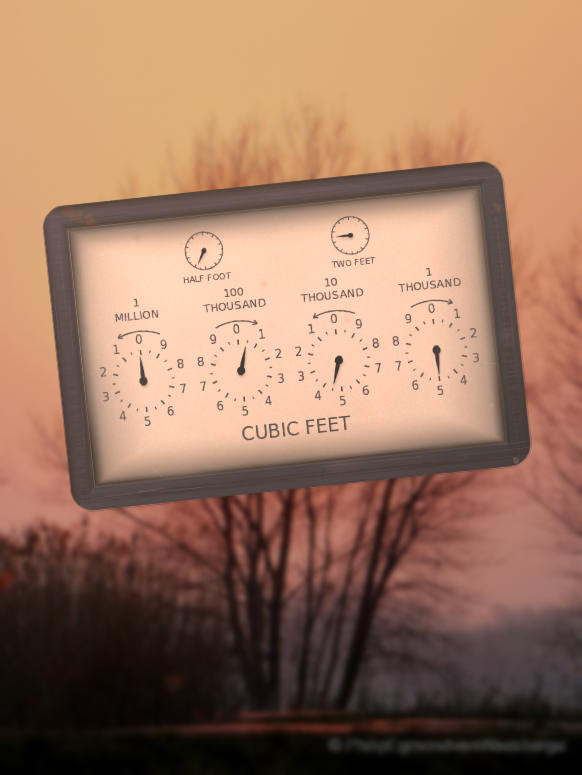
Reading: 4500; ft³
